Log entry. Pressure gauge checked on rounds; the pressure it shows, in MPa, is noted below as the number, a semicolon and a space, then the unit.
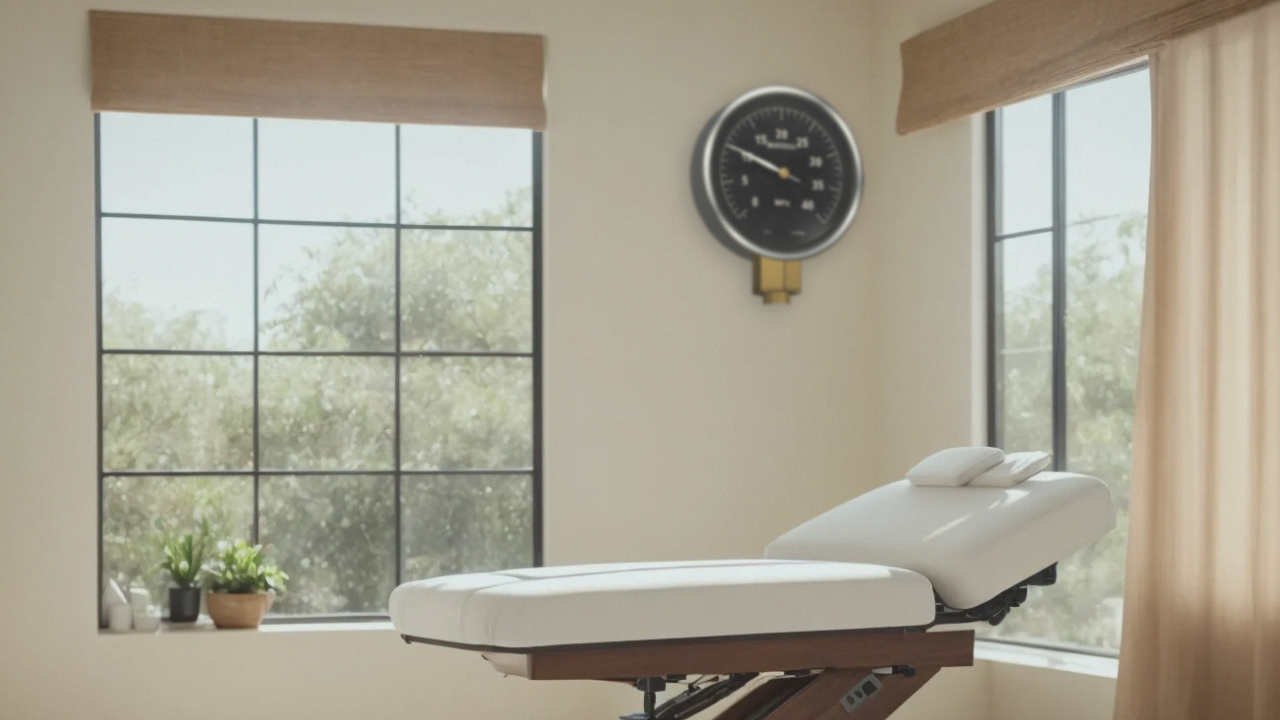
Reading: 10; MPa
